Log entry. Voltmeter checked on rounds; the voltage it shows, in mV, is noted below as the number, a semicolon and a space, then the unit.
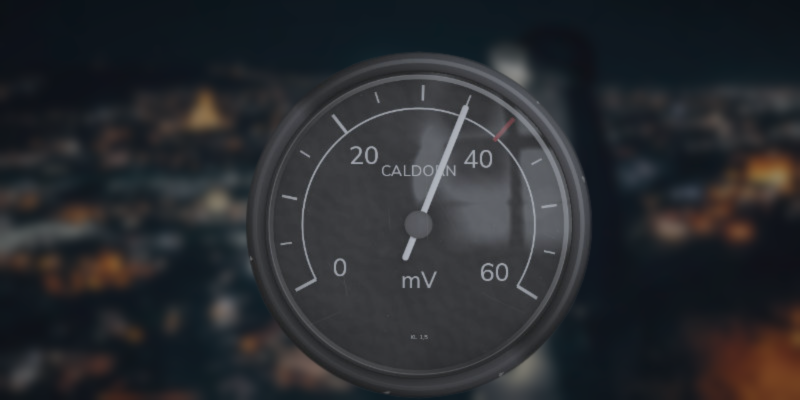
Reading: 35; mV
